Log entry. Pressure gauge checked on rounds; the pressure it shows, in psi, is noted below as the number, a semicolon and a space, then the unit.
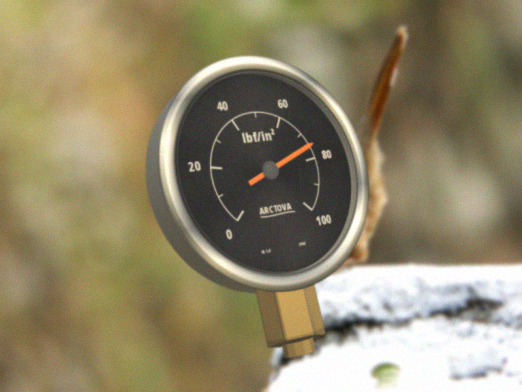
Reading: 75; psi
